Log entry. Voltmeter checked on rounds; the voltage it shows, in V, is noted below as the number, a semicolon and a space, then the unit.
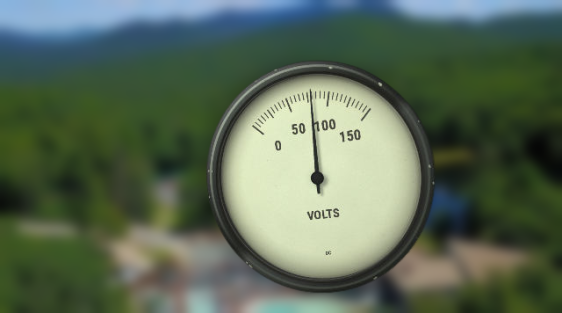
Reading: 80; V
